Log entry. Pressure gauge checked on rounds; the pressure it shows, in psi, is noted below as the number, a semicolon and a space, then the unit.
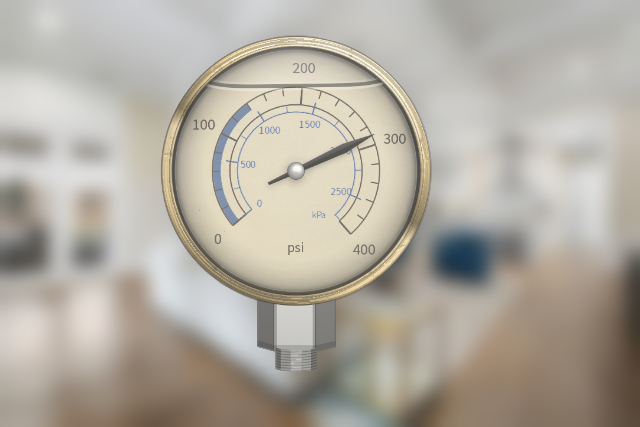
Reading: 290; psi
